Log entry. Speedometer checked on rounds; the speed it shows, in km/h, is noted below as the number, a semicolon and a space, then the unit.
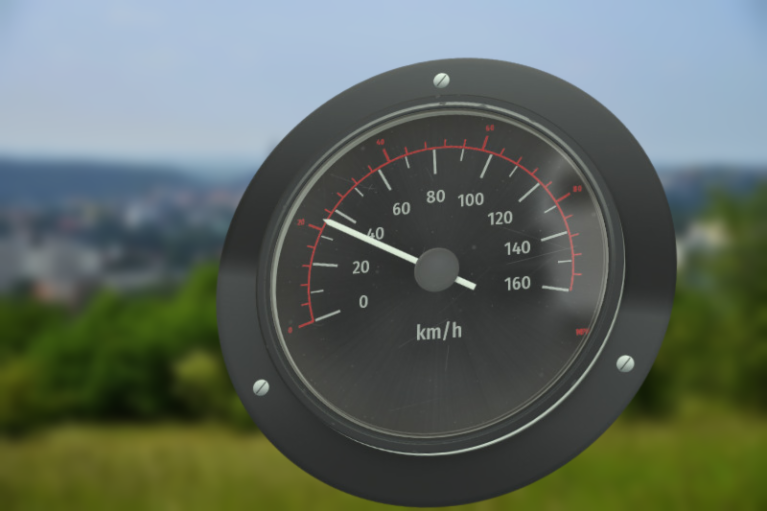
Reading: 35; km/h
